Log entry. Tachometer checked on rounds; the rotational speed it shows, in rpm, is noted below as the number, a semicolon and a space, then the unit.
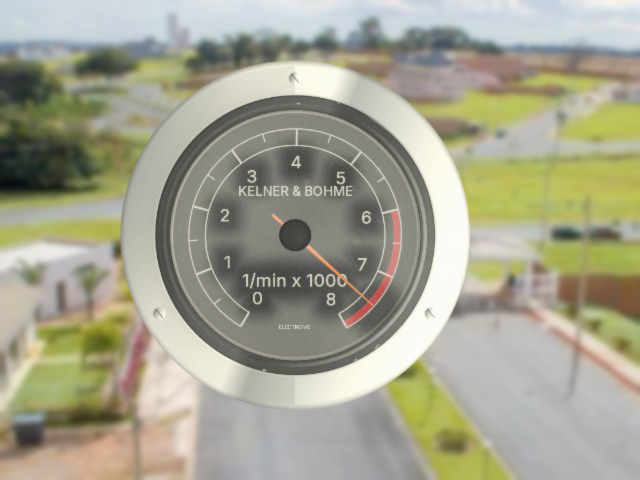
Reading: 7500; rpm
